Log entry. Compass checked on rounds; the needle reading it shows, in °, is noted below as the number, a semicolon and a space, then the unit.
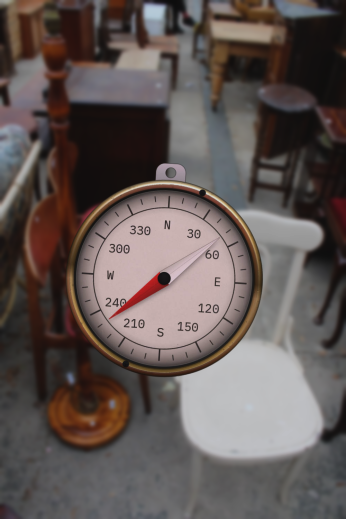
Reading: 230; °
